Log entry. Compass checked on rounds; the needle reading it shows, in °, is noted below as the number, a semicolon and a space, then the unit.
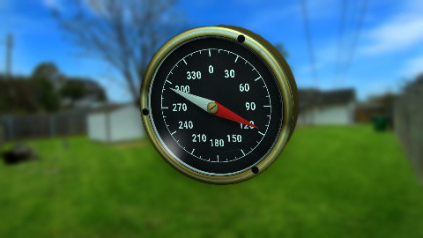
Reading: 115; °
